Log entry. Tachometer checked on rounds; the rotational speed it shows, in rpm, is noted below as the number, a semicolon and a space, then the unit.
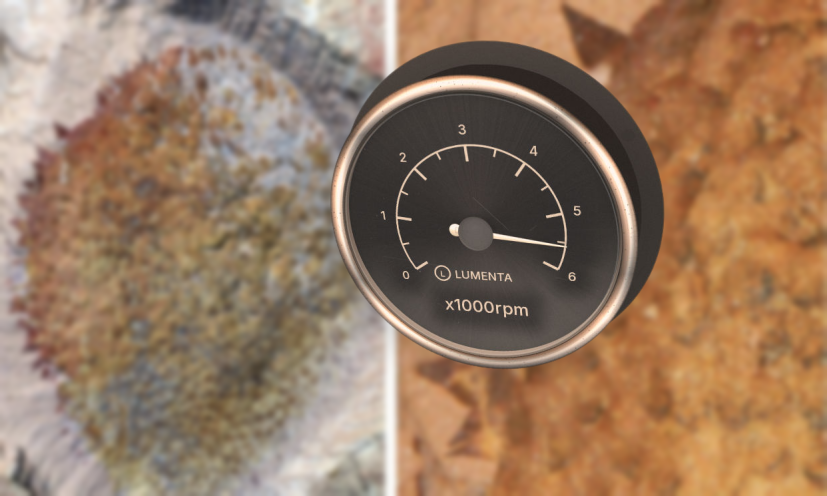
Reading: 5500; rpm
